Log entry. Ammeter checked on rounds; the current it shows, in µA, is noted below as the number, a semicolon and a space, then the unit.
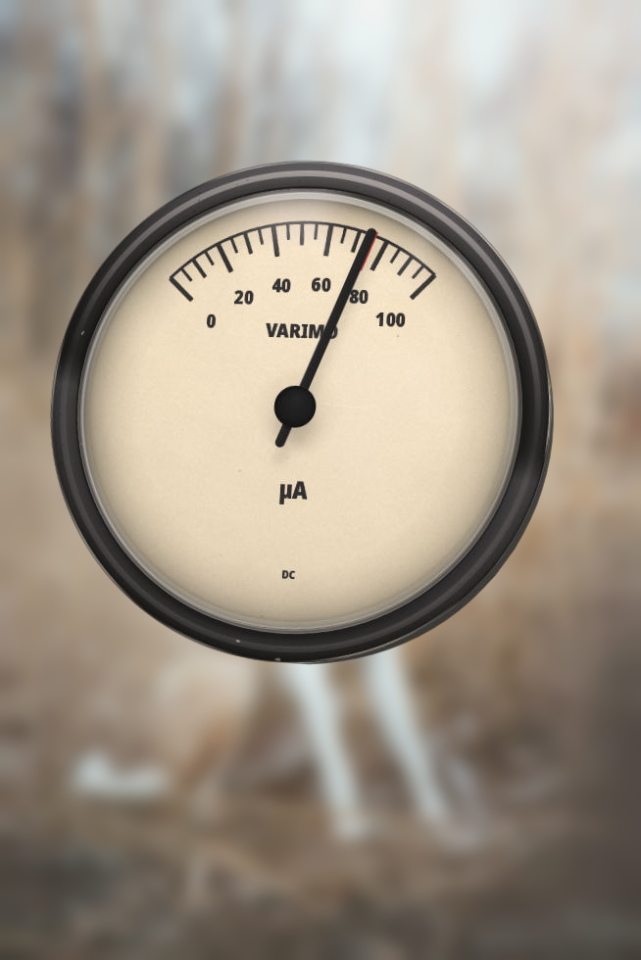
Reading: 75; µA
